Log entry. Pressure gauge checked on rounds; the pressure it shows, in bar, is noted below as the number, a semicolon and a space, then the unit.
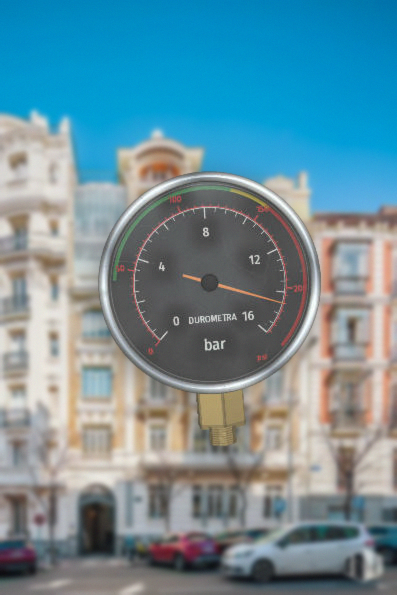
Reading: 14.5; bar
